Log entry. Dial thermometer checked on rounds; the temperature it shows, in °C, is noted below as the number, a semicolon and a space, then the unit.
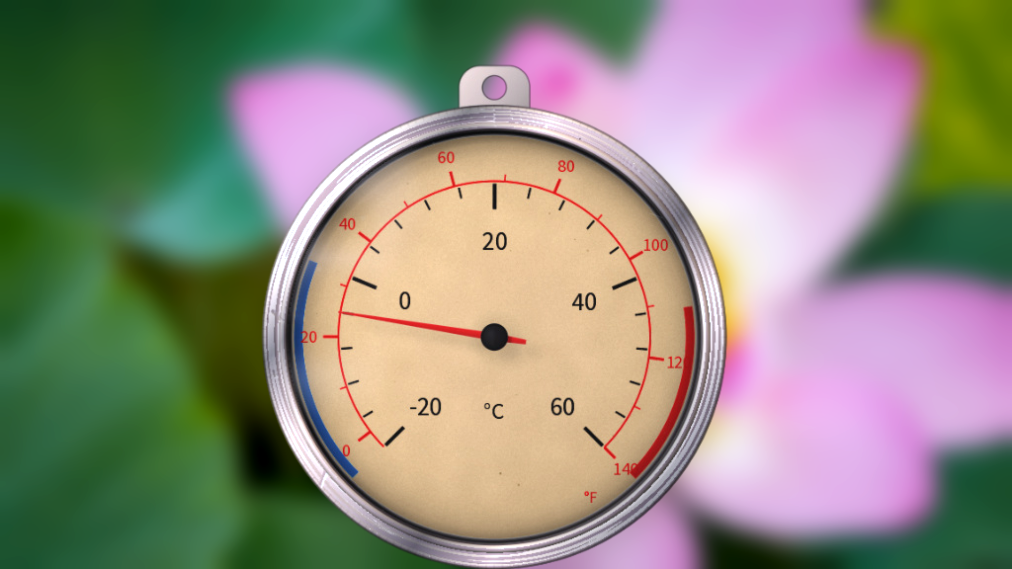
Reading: -4; °C
